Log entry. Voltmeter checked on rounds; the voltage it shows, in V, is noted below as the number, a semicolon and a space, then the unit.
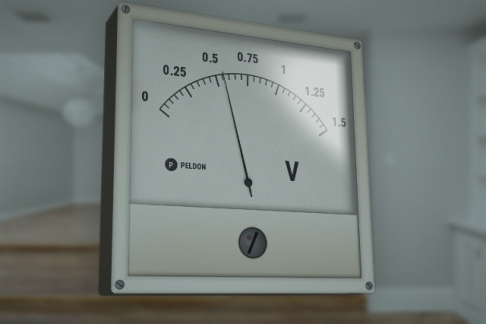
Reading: 0.55; V
